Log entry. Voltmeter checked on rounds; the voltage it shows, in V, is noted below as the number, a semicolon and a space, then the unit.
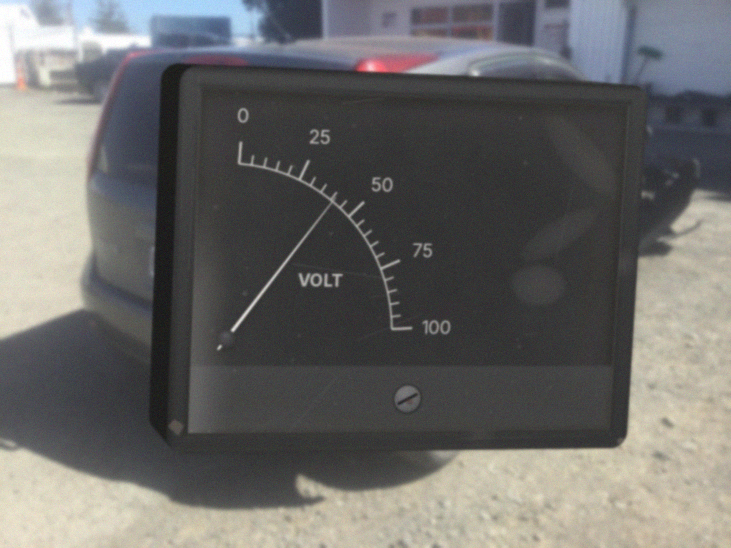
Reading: 40; V
